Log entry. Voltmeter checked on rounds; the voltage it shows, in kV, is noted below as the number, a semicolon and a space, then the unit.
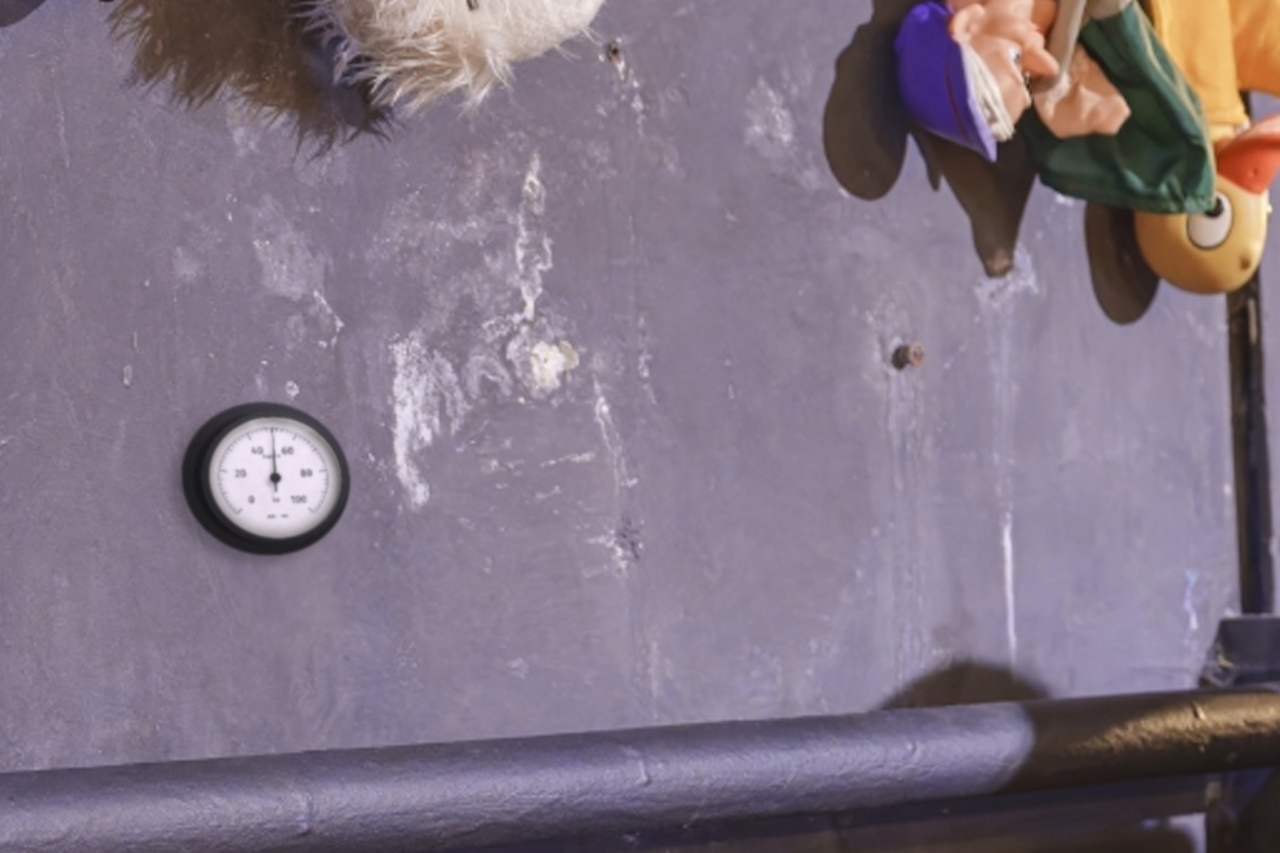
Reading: 50; kV
